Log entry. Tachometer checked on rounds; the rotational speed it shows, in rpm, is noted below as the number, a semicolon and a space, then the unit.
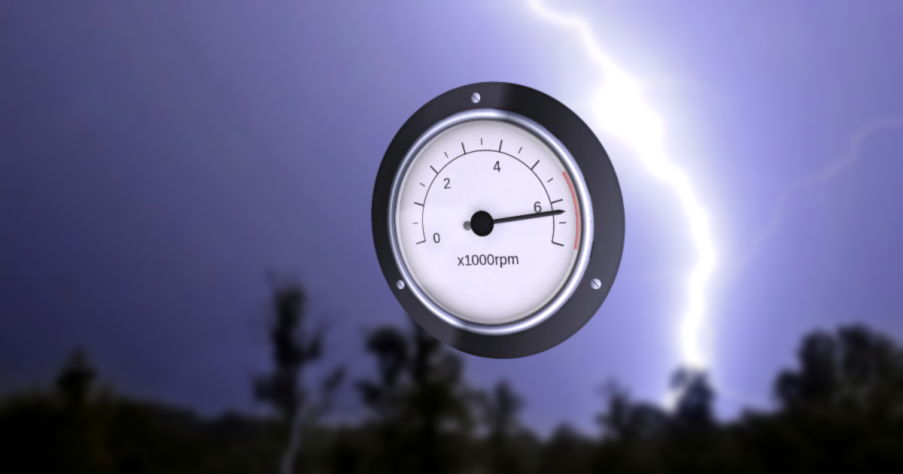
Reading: 6250; rpm
